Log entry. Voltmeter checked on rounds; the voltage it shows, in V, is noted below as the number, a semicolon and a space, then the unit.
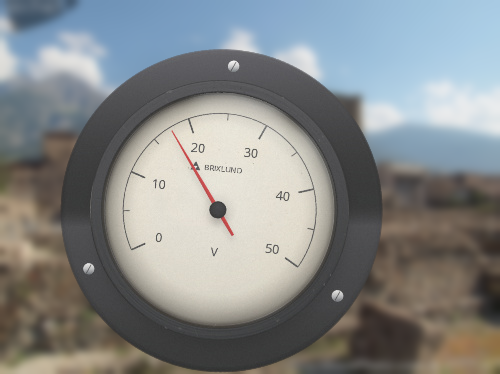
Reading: 17.5; V
